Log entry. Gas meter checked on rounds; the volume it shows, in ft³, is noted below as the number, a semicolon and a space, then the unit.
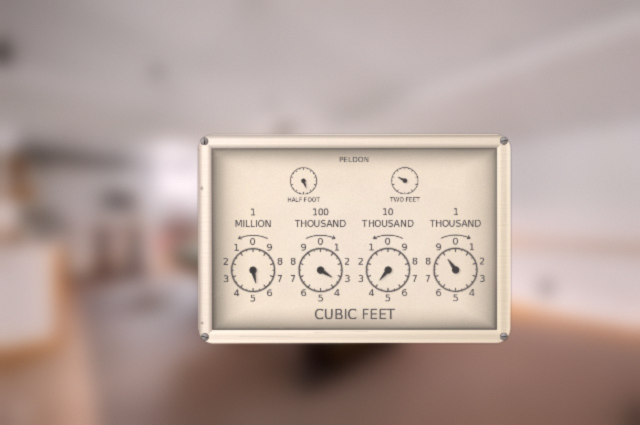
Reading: 533900; ft³
